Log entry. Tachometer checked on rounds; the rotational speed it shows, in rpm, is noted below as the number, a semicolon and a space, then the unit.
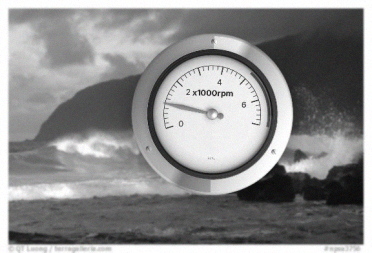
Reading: 1000; rpm
